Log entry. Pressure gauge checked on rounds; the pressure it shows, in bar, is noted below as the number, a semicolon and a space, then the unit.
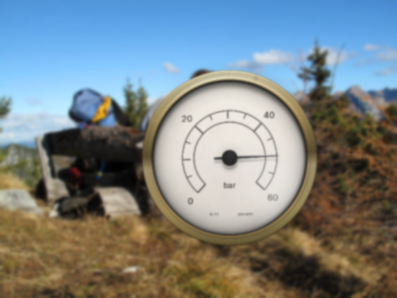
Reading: 50; bar
